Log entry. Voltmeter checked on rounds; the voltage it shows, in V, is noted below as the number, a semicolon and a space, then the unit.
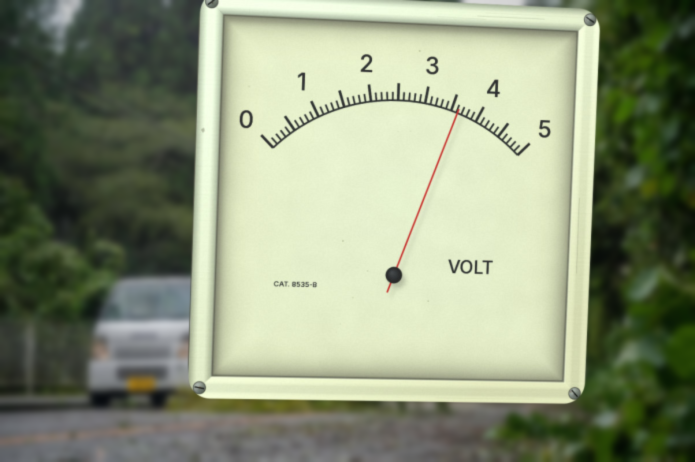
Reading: 3.6; V
